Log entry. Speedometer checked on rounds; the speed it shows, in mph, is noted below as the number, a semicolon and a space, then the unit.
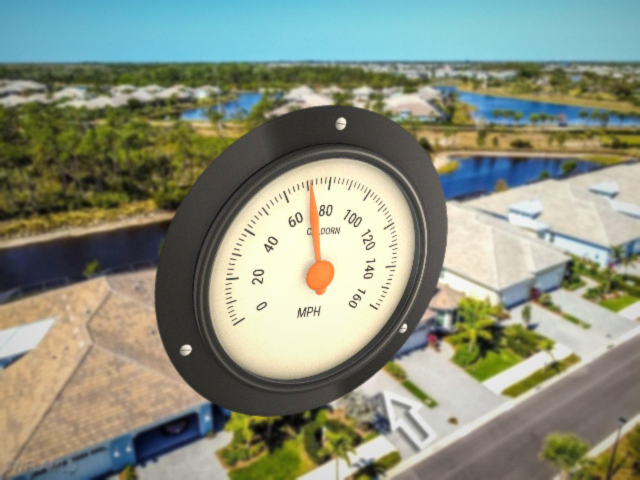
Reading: 70; mph
